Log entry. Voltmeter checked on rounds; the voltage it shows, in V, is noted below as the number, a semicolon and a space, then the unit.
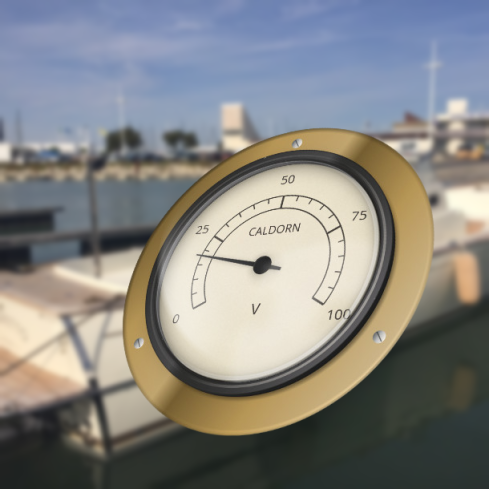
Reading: 17.5; V
